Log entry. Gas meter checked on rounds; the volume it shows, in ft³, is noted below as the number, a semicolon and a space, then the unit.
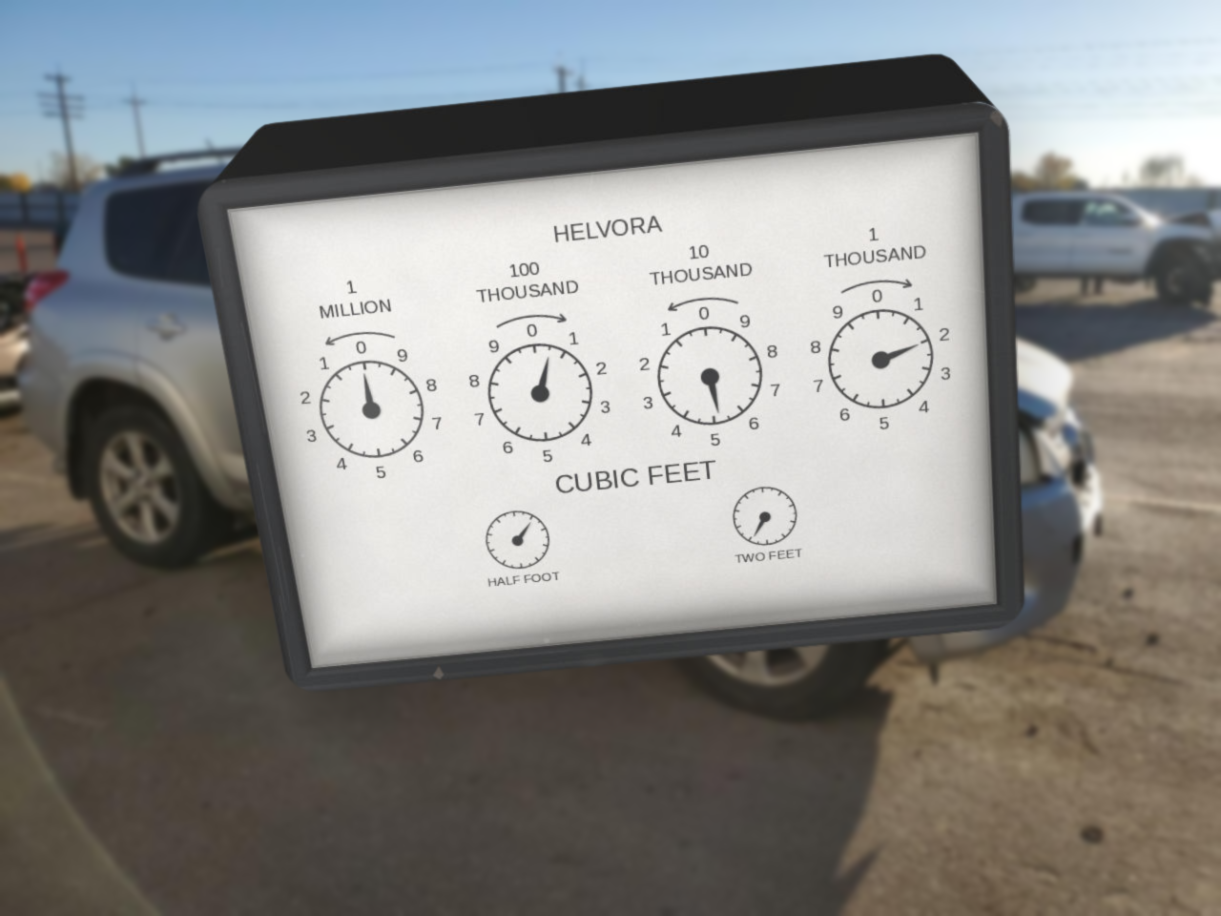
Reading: 5200; ft³
